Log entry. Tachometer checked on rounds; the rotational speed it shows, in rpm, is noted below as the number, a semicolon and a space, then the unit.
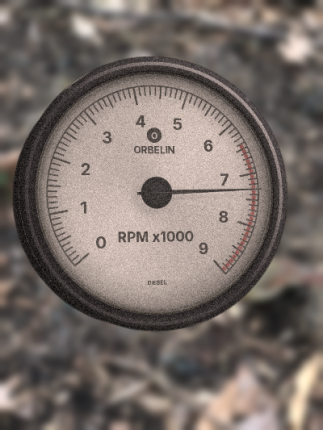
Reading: 7300; rpm
